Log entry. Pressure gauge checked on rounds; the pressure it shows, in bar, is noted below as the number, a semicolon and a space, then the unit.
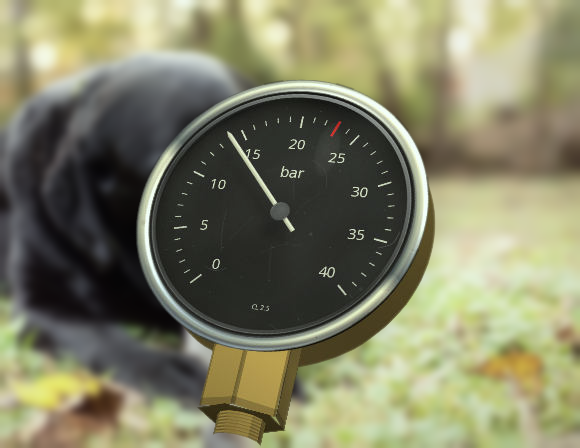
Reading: 14; bar
